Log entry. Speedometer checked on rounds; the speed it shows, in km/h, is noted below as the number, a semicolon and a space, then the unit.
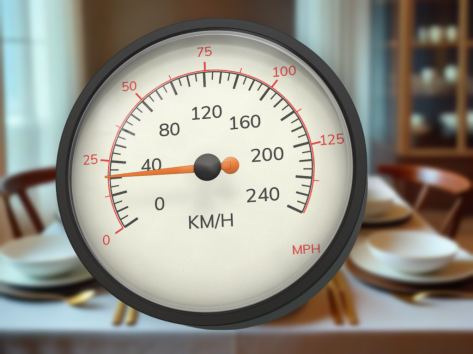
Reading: 30; km/h
